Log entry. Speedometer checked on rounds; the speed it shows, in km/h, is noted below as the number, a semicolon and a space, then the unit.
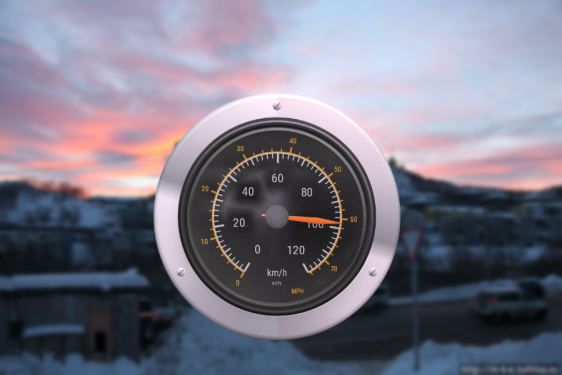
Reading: 98; km/h
